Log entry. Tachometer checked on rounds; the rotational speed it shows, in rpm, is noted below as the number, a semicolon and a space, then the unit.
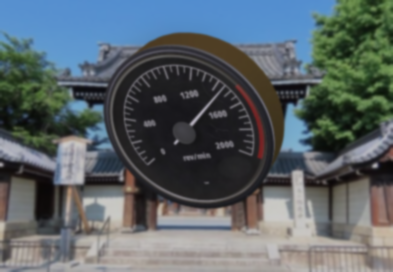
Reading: 1450; rpm
